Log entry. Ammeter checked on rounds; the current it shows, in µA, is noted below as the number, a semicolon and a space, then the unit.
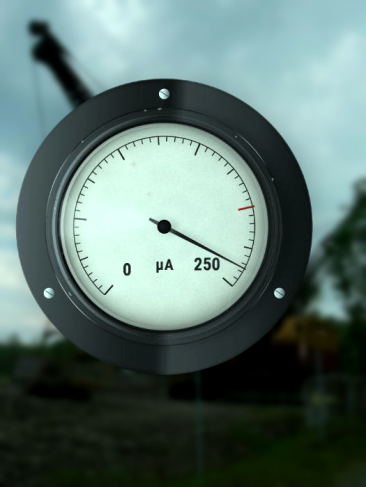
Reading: 237.5; µA
